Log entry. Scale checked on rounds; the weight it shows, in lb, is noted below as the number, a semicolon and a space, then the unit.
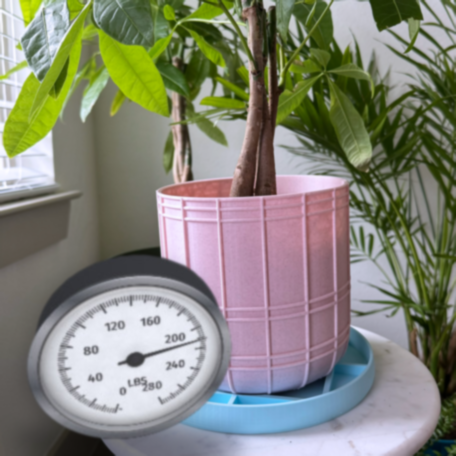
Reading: 210; lb
